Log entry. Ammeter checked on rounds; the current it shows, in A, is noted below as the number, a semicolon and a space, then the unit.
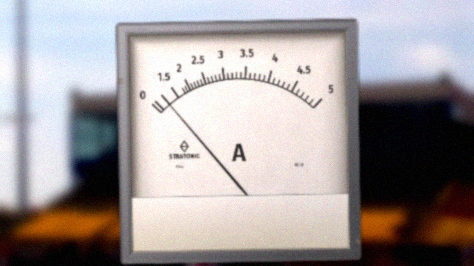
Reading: 1; A
